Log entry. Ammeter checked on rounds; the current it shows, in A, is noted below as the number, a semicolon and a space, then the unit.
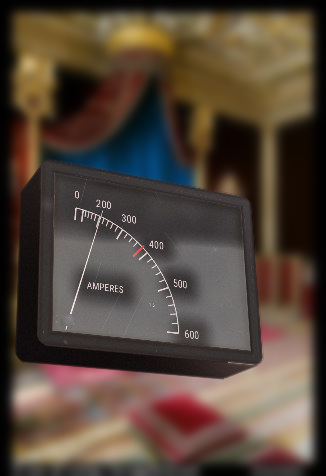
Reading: 200; A
